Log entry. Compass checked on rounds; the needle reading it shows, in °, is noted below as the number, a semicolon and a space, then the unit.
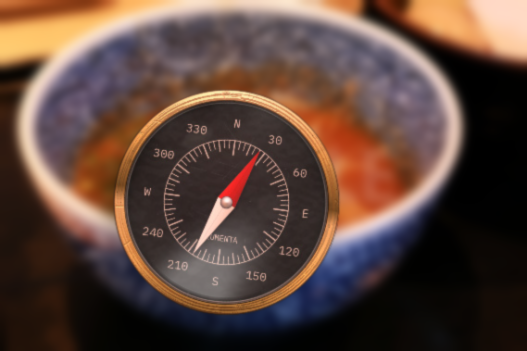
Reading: 25; °
